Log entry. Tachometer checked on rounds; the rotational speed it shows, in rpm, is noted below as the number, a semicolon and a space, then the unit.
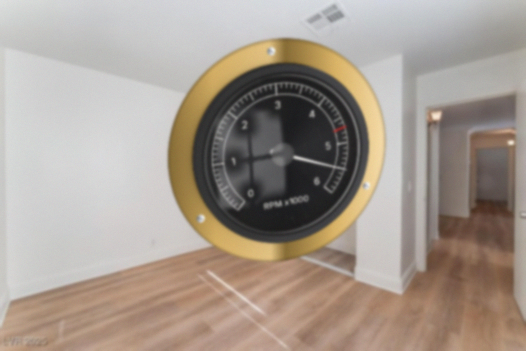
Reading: 5500; rpm
